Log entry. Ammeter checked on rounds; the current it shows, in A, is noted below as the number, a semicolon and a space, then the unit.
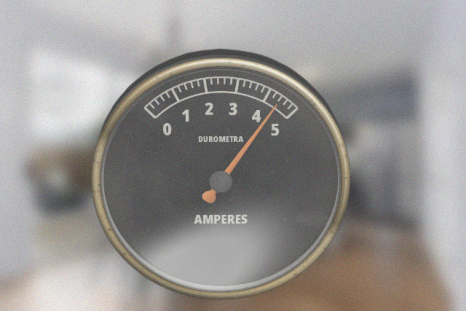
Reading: 4.4; A
